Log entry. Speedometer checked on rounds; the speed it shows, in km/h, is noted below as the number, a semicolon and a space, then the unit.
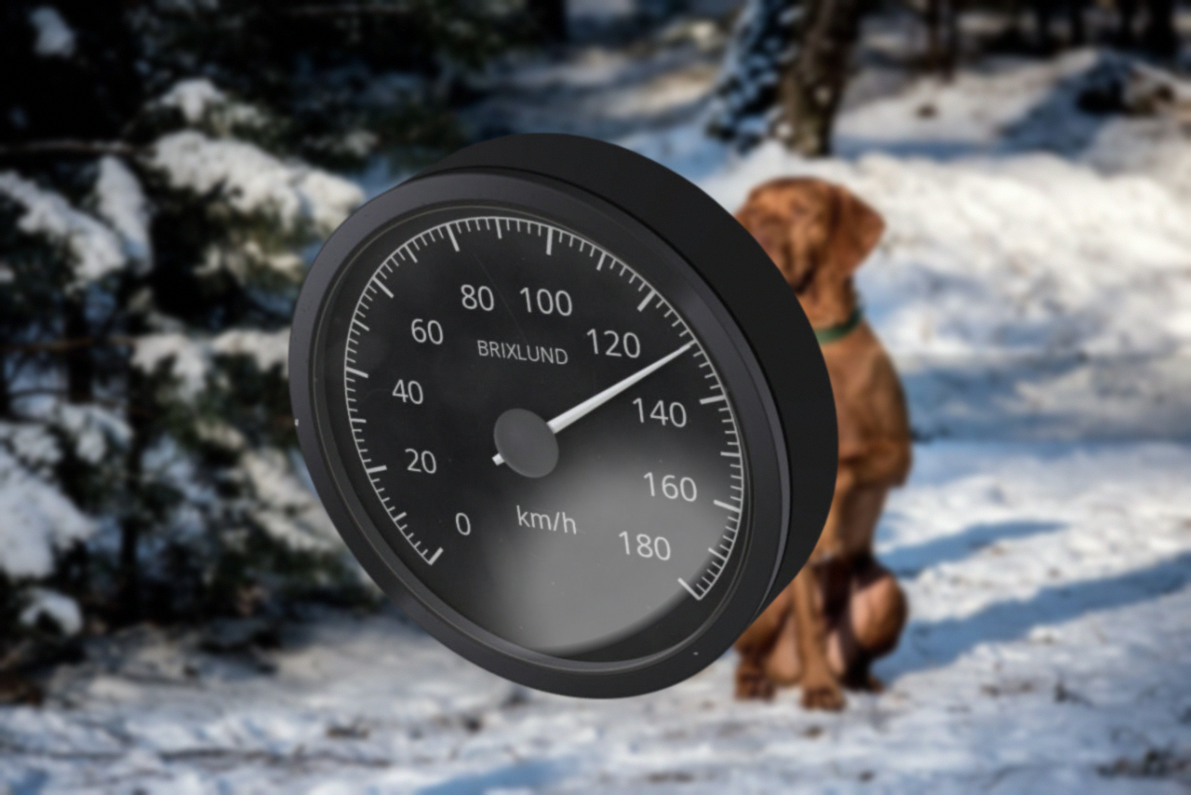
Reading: 130; km/h
